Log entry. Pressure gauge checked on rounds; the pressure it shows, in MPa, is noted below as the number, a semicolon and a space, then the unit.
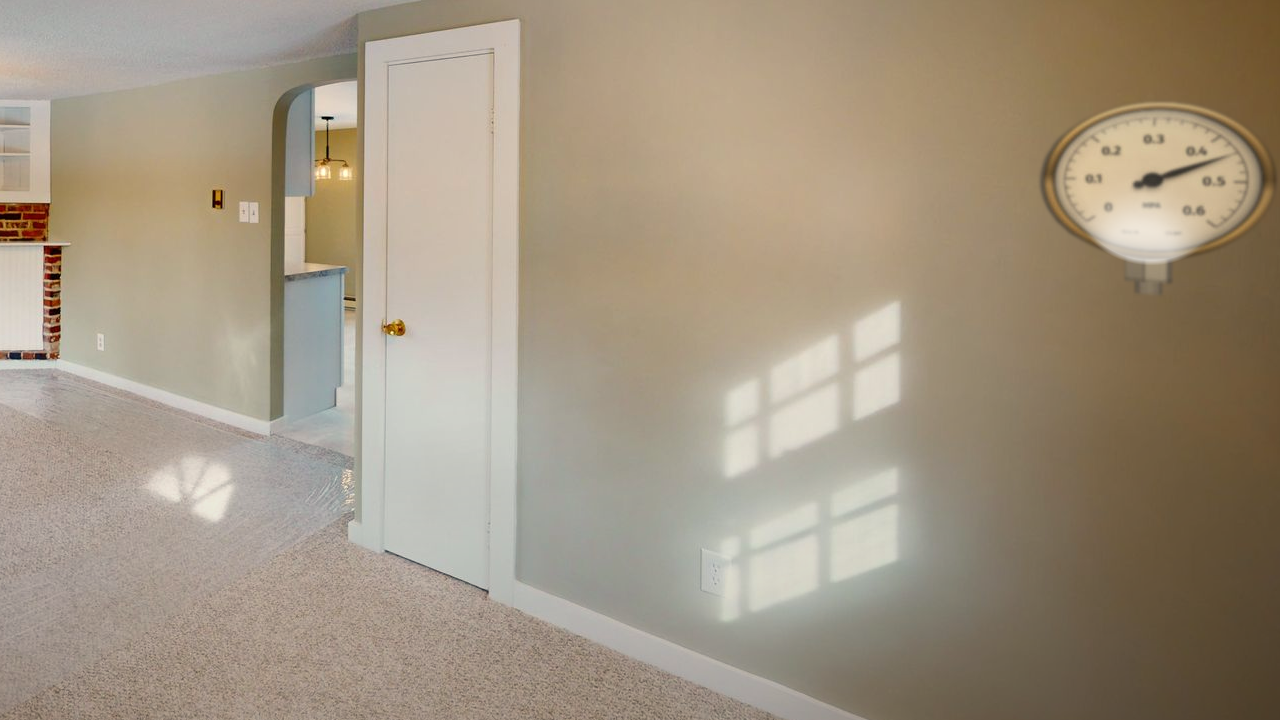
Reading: 0.44; MPa
